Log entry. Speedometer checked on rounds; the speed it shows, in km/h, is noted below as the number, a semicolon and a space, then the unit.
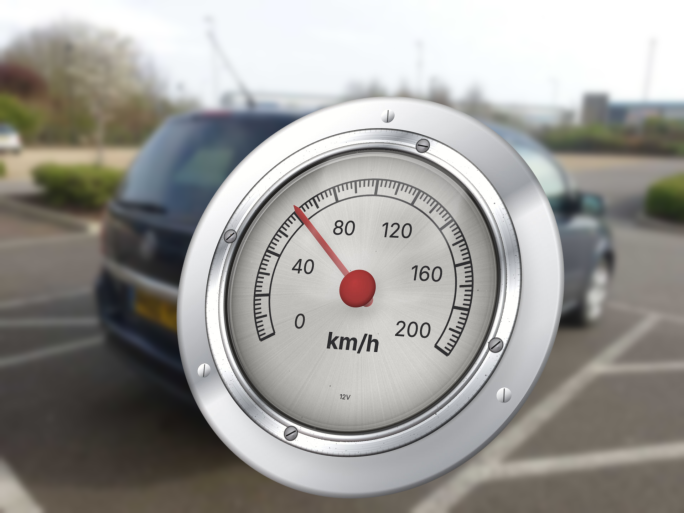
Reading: 62; km/h
